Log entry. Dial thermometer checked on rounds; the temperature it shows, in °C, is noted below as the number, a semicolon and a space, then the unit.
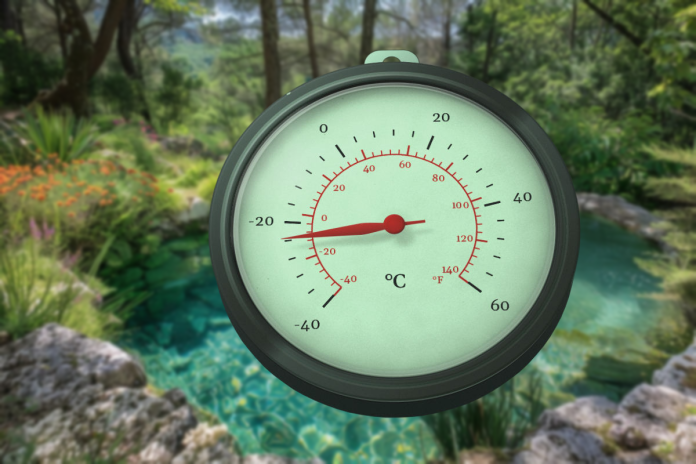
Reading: -24; °C
